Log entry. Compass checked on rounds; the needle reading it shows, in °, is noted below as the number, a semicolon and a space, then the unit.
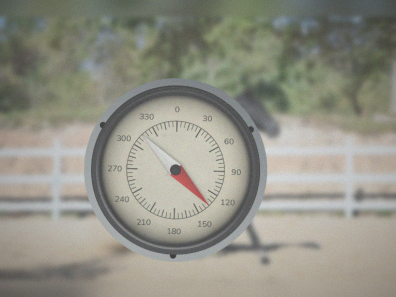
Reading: 135; °
